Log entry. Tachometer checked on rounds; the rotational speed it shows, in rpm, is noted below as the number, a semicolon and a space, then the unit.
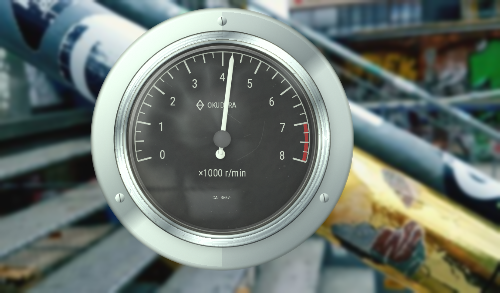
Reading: 4250; rpm
